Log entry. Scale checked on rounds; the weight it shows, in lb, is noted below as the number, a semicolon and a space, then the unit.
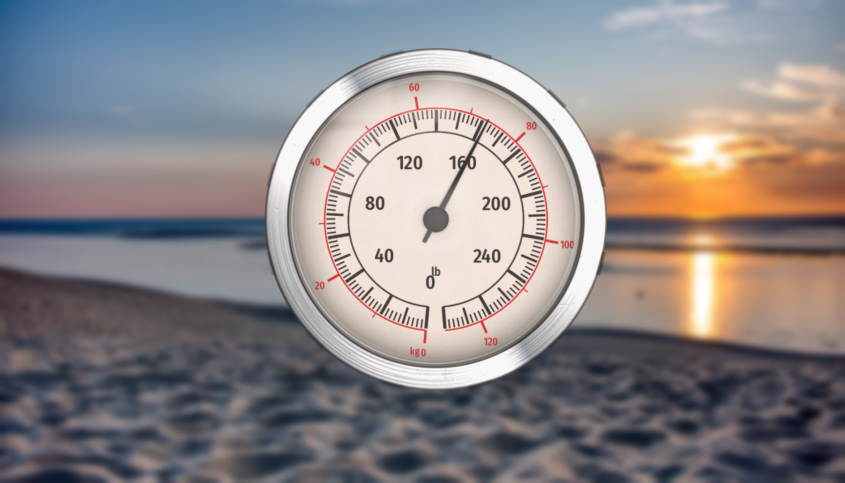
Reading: 162; lb
